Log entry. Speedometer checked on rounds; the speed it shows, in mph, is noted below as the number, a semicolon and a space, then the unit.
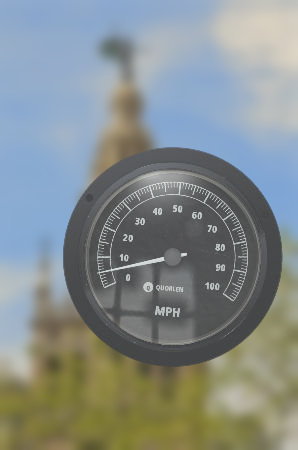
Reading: 5; mph
